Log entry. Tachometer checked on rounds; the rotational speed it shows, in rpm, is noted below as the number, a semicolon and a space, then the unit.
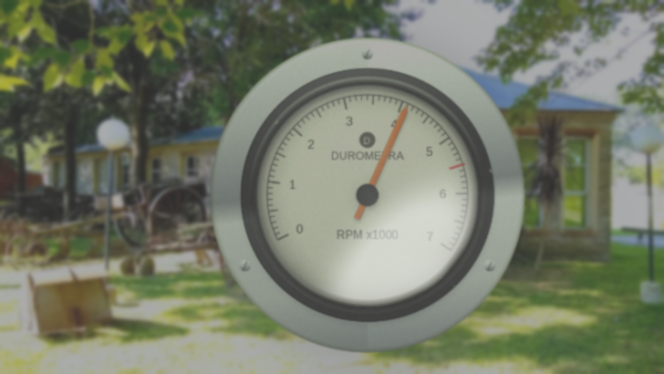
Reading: 4100; rpm
